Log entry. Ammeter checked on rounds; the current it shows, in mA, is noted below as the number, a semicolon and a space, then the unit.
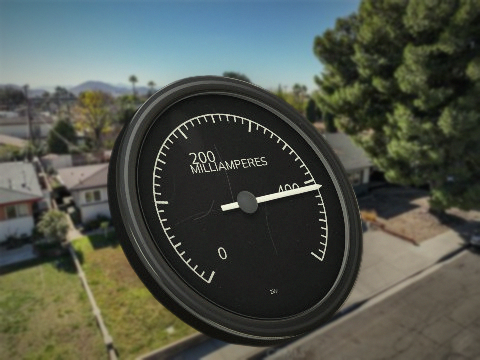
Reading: 410; mA
